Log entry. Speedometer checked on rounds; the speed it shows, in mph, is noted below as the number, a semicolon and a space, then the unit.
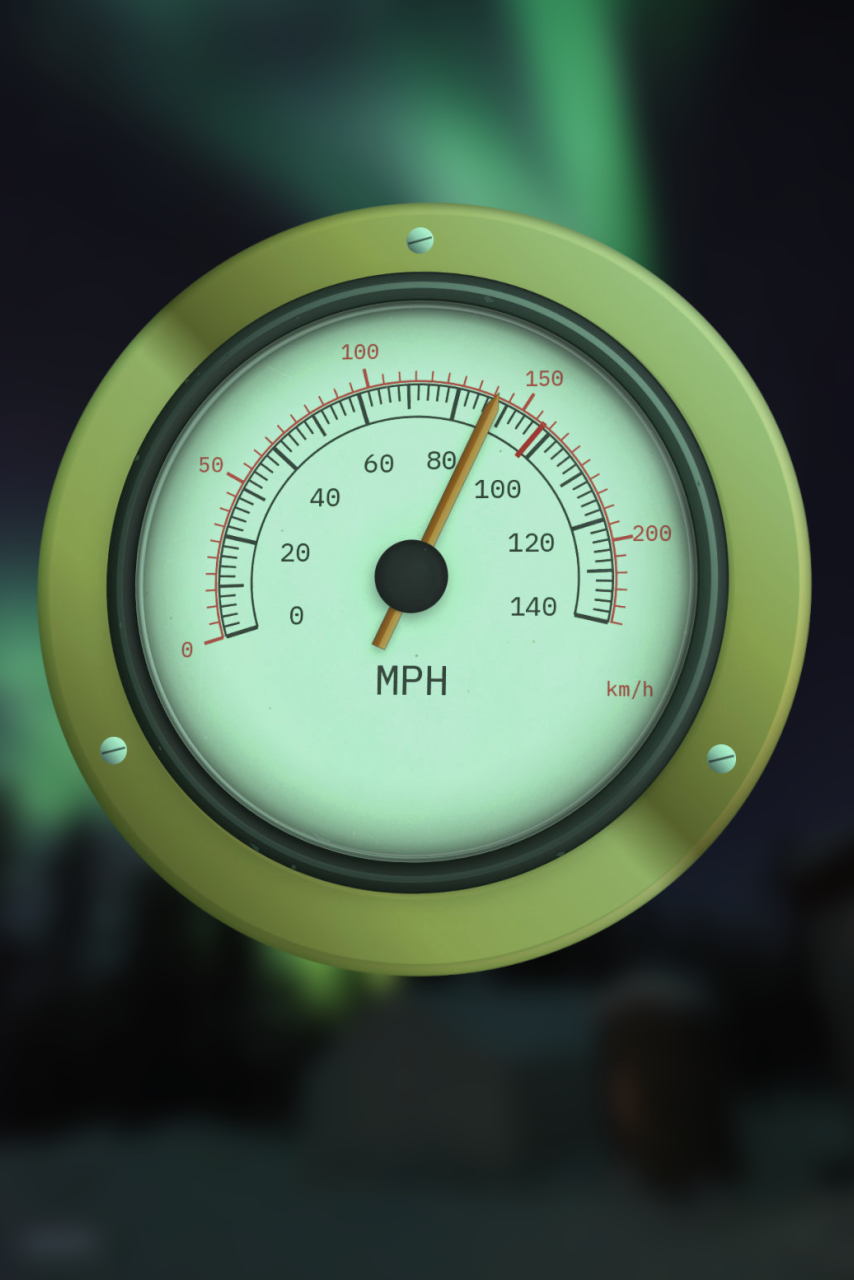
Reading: 88; mph
